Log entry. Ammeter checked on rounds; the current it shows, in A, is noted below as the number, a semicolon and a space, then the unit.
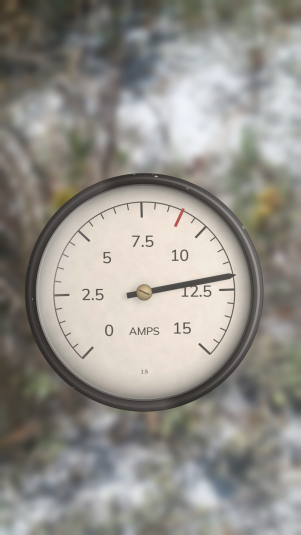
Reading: 12; A
